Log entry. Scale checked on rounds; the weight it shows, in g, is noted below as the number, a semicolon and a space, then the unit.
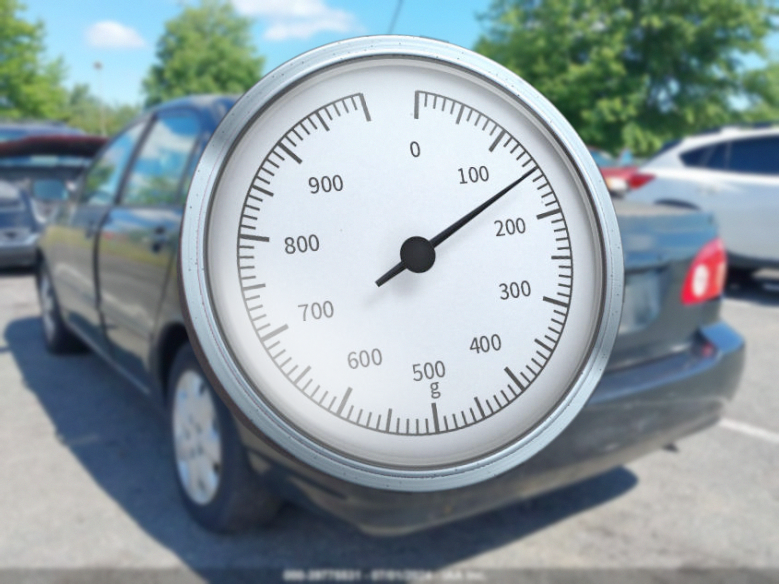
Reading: 150; g
